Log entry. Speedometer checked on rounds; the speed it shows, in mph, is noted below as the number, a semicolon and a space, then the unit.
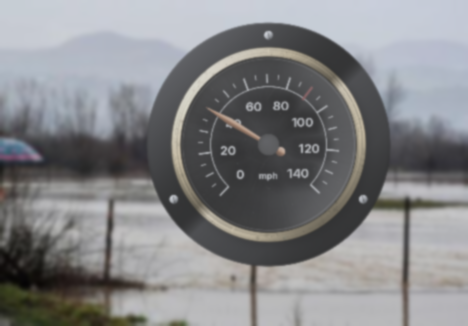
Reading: 40; mph
